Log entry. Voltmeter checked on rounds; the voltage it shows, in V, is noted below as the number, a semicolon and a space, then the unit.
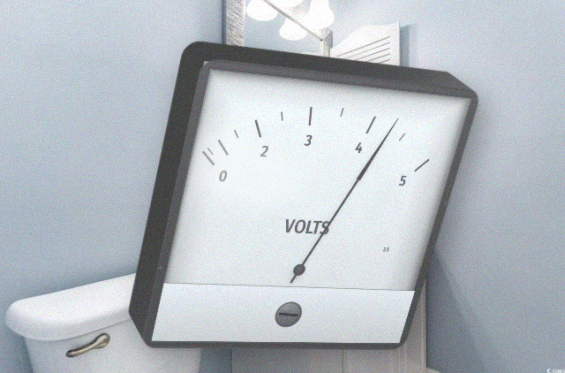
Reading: 4.25; V
